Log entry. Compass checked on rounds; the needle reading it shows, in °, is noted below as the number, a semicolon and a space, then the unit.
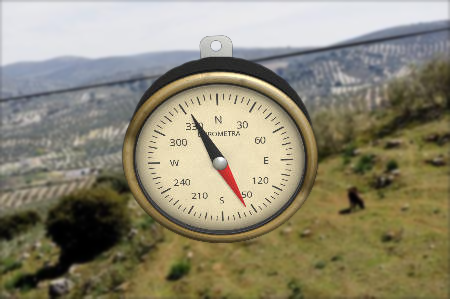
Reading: 155; °
